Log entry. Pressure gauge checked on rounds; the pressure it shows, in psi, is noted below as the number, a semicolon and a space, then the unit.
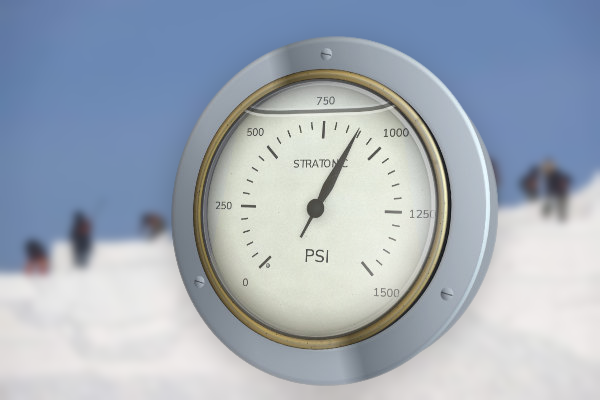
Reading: 900; psi
